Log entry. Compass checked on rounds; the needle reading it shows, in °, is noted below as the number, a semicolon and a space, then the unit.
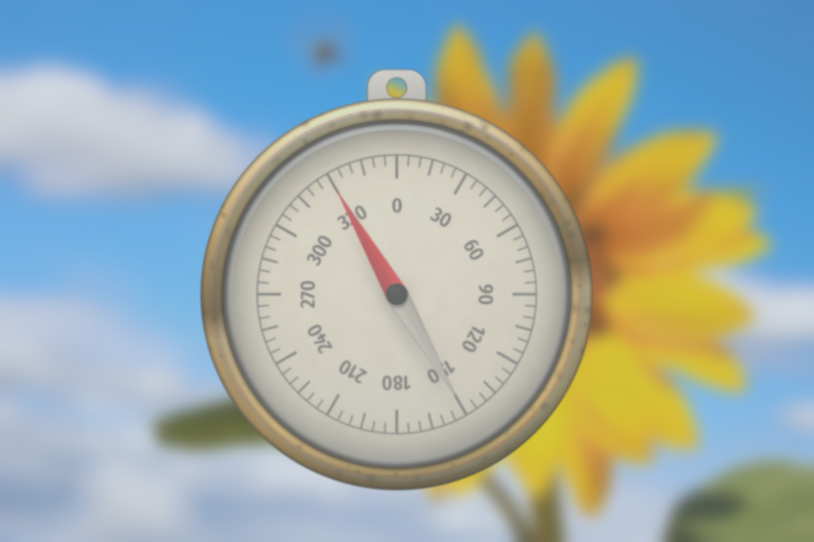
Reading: 330; °
